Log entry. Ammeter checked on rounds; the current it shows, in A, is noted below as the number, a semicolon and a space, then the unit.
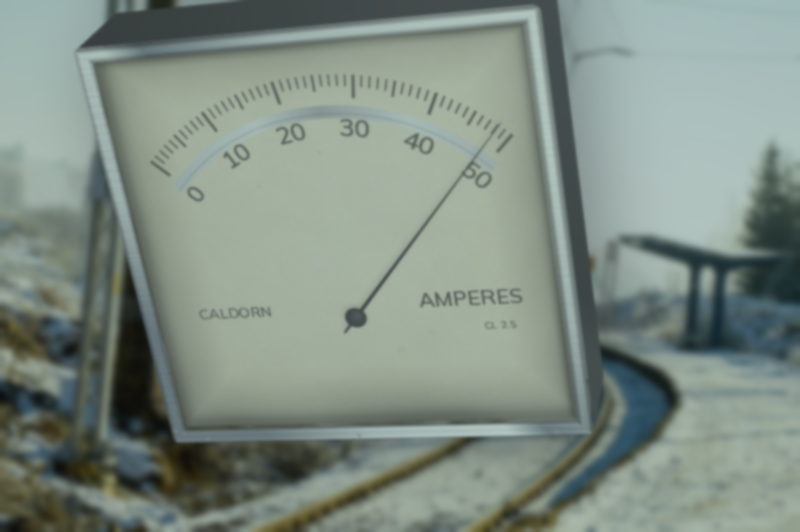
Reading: 48; A
